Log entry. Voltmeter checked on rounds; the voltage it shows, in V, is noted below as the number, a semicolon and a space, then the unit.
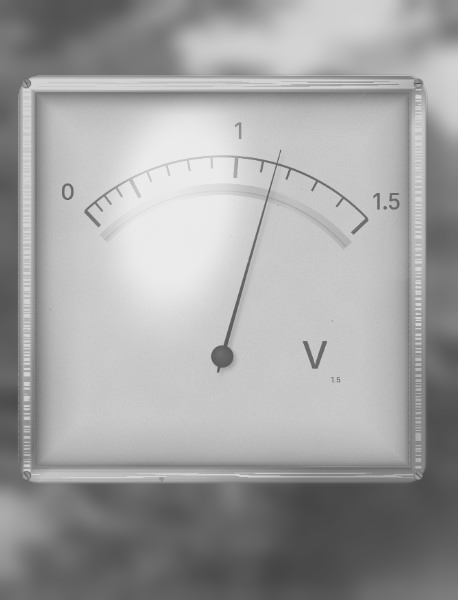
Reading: 1.15; V
